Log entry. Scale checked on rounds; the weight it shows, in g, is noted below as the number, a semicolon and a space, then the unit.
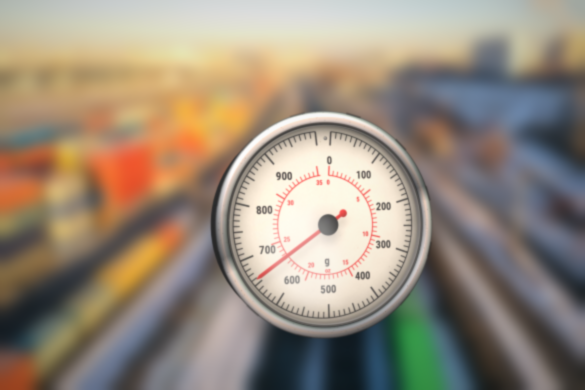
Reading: 660; g
